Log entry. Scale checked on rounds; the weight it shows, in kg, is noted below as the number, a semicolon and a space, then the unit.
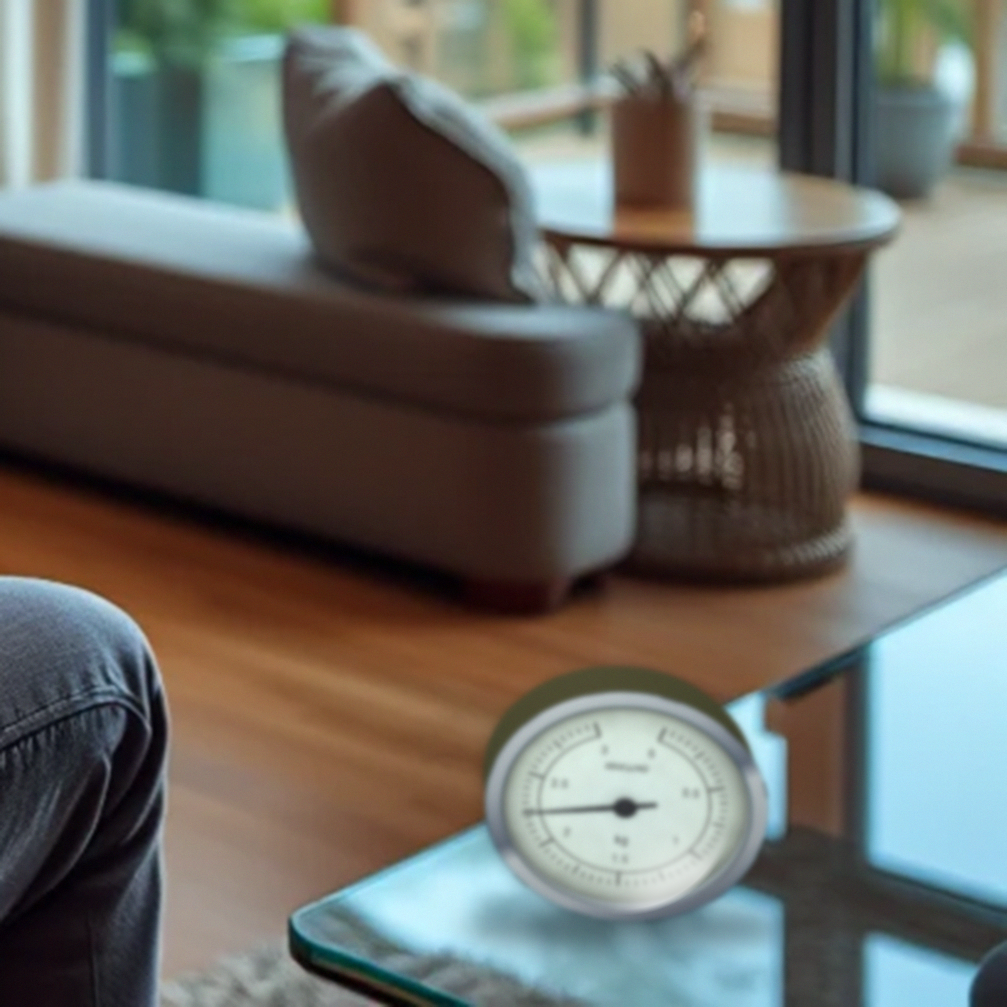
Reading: 2.25; kg
